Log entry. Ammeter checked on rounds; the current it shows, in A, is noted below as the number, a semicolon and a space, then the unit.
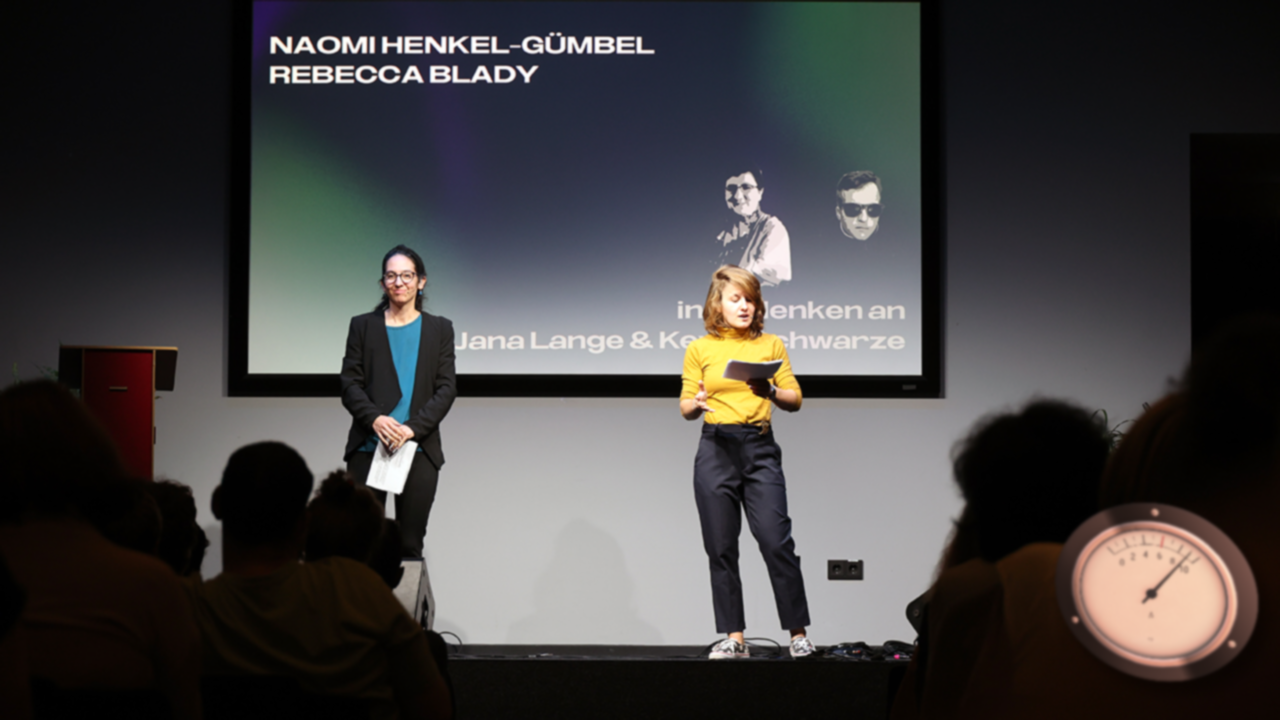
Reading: 9; A
